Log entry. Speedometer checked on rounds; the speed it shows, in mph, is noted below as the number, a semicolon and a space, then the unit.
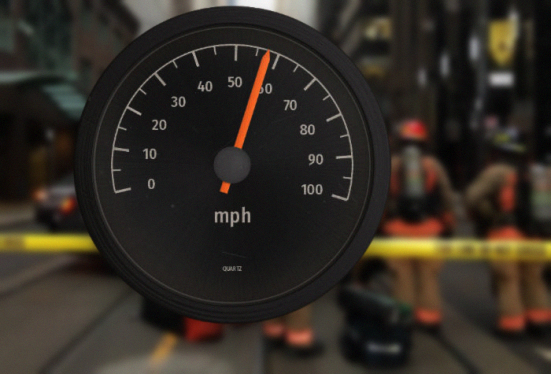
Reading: 57.5; mph
